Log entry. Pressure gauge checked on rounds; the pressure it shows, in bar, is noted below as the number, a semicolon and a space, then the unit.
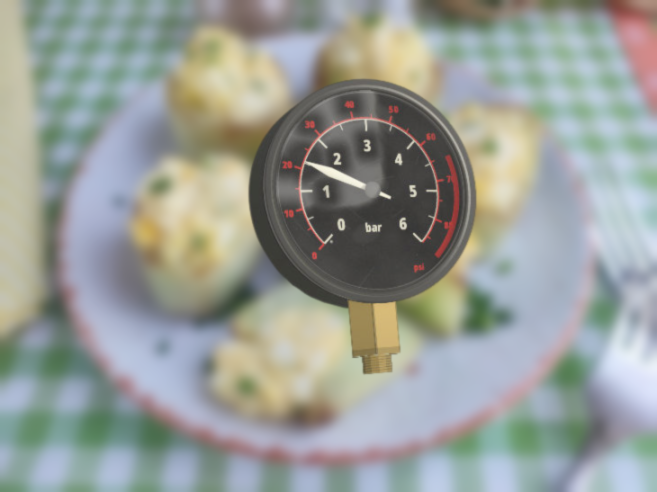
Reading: 1.5; bar
